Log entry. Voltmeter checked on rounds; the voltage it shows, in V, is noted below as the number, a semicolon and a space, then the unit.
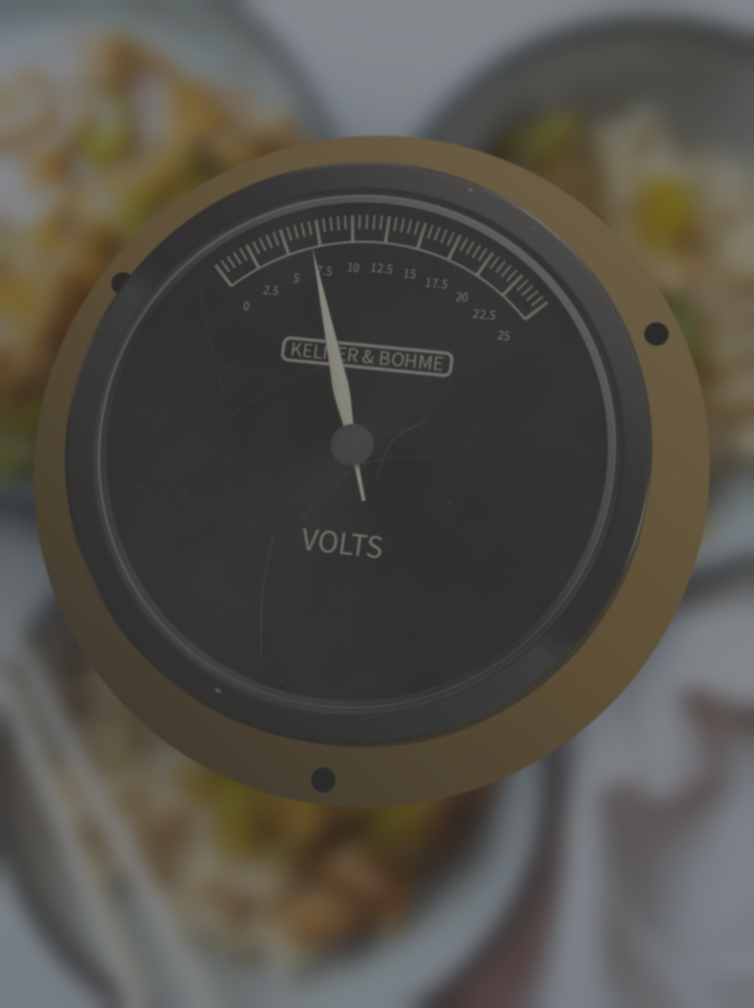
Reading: 7; V
